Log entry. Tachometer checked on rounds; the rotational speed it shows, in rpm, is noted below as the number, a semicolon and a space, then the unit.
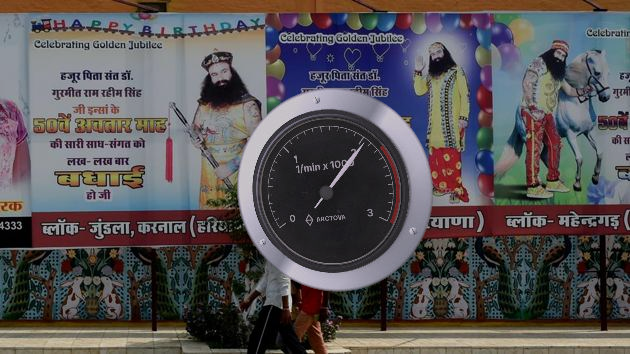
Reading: 2050; rpm
